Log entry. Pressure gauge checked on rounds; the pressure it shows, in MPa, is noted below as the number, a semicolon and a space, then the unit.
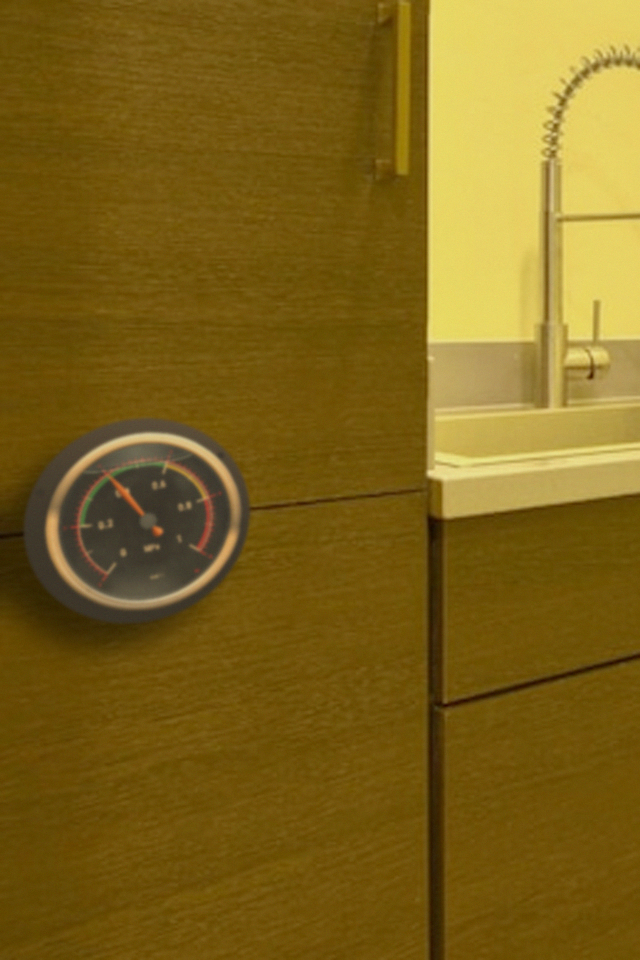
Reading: 0.4; MPa
